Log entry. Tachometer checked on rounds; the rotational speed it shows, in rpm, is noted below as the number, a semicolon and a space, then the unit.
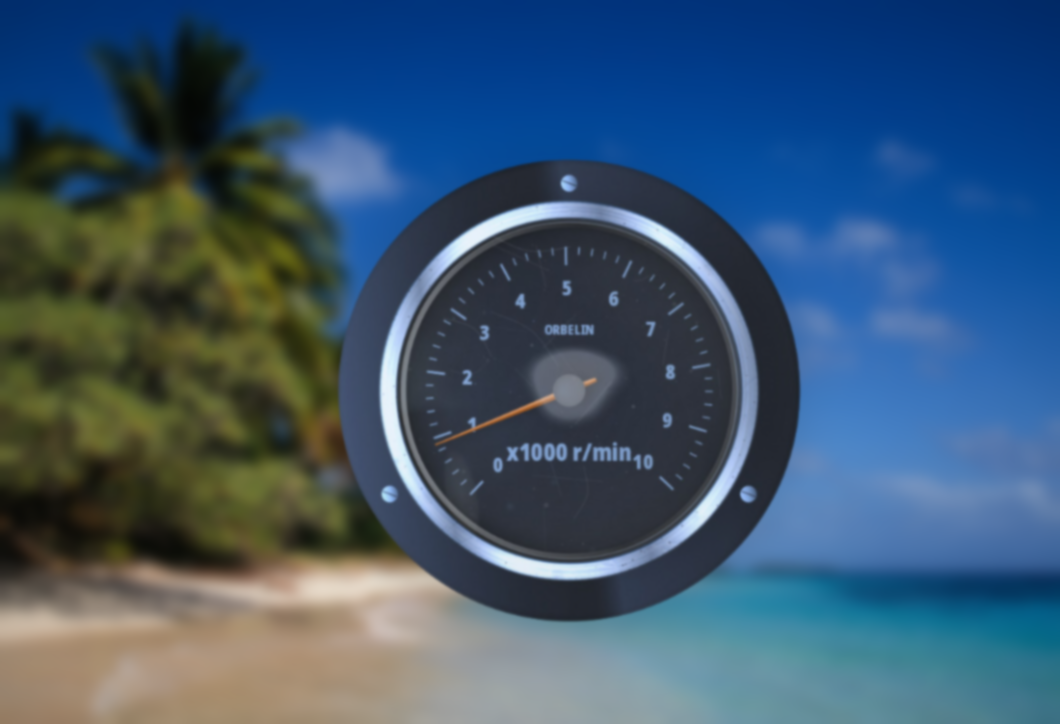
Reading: 900; rpm
